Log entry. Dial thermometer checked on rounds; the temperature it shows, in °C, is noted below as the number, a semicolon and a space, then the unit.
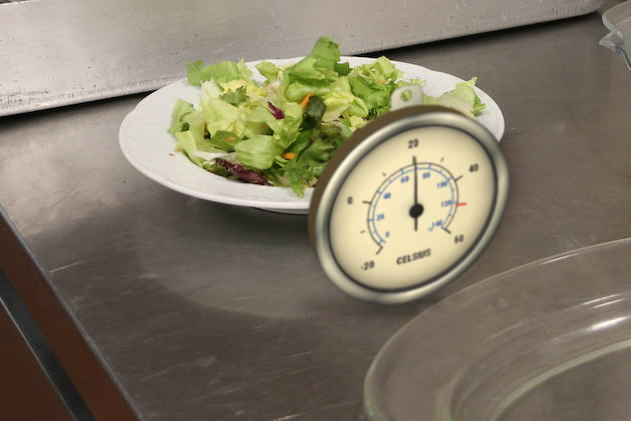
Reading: 20; °C
